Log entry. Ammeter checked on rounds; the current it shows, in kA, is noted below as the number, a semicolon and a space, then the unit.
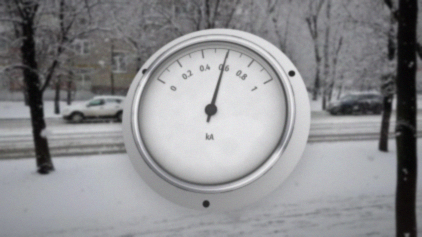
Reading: 0.6; kA
